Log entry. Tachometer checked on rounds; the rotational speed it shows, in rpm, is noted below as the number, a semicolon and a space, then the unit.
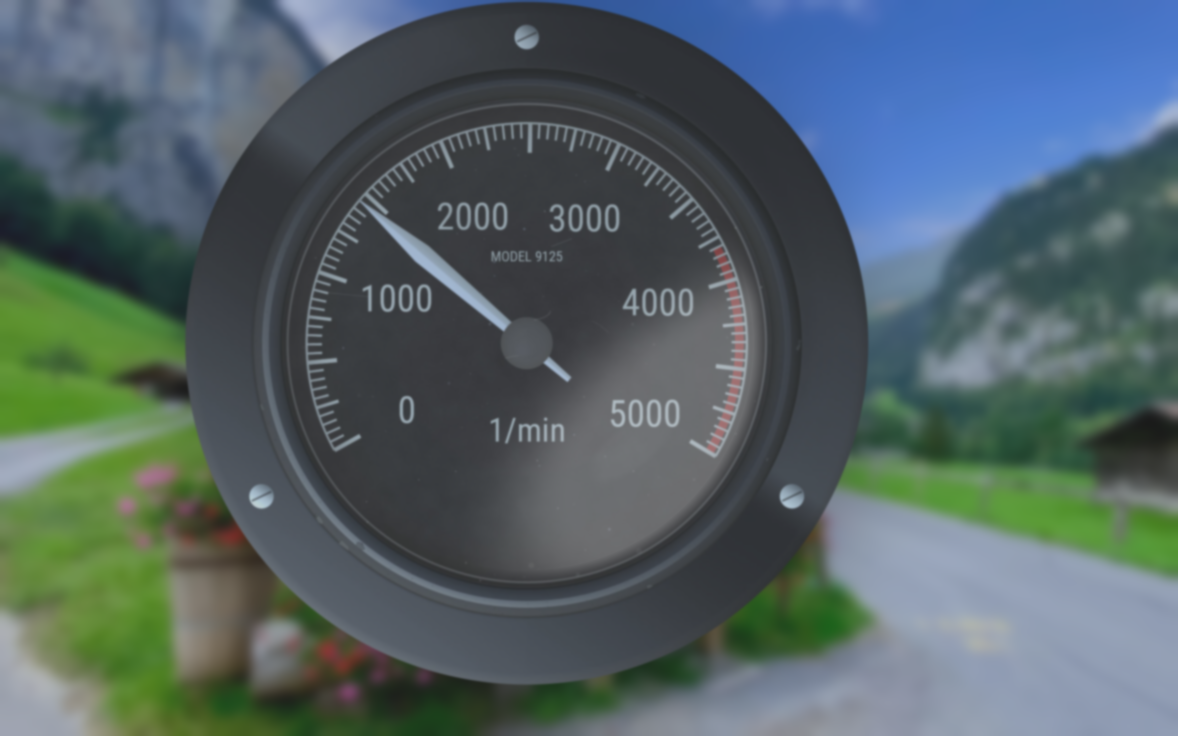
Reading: 1450; rpm
